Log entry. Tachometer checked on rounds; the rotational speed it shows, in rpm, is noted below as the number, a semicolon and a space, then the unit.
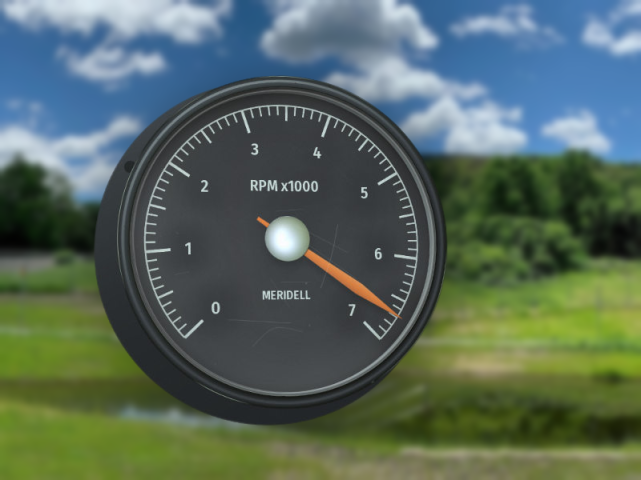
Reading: 6700; rpm
